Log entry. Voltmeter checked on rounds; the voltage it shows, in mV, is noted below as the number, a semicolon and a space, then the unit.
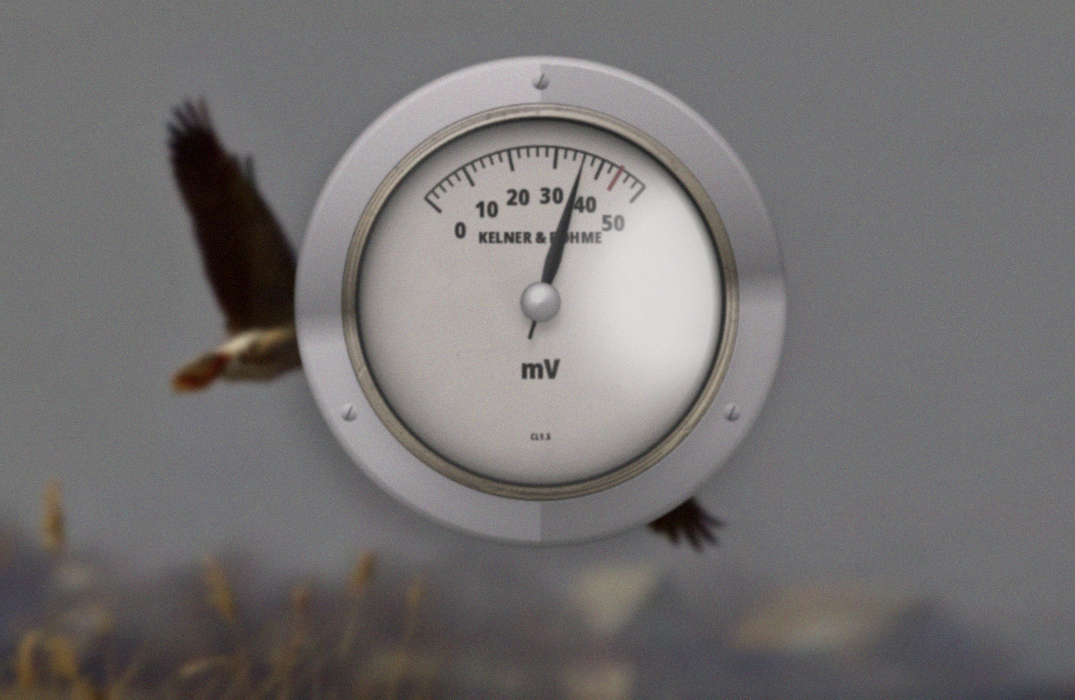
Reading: 36; mV
